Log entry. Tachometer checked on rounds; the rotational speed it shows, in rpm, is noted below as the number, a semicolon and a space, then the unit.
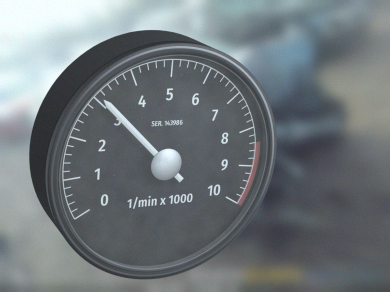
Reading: 3100; rpm
